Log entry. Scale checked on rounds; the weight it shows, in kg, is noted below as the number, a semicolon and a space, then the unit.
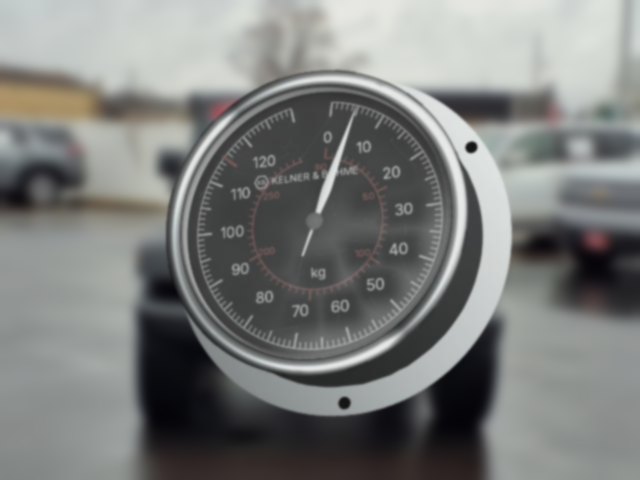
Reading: 5; kg
